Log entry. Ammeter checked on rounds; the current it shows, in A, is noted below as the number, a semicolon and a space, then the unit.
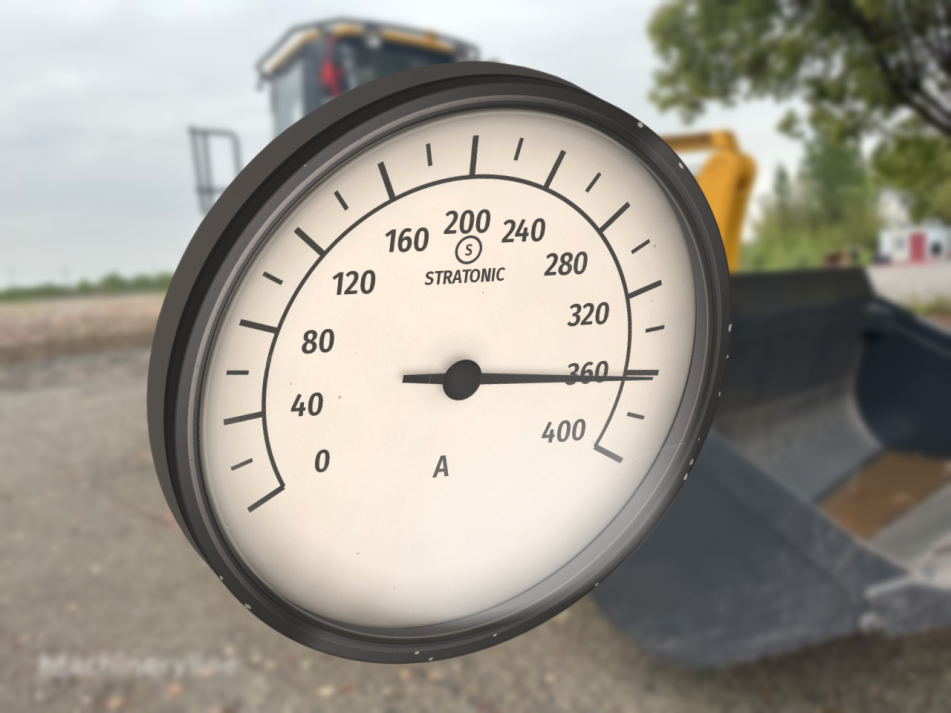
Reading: 360; A
